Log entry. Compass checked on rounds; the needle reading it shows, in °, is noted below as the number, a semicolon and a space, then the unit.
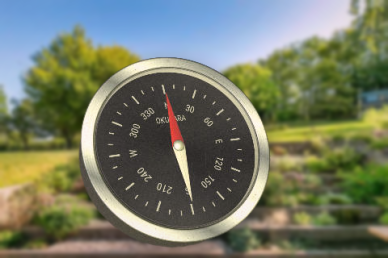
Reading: 0; °
